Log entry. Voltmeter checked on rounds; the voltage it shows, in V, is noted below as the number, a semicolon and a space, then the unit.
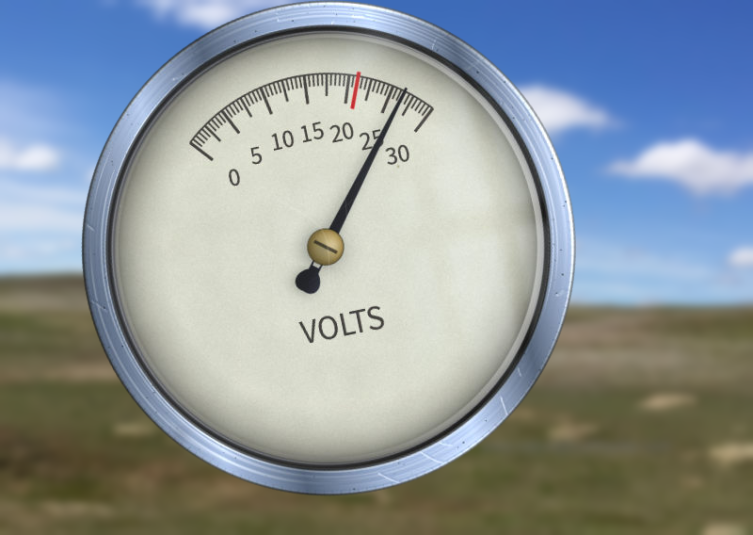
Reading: 26.5; V
